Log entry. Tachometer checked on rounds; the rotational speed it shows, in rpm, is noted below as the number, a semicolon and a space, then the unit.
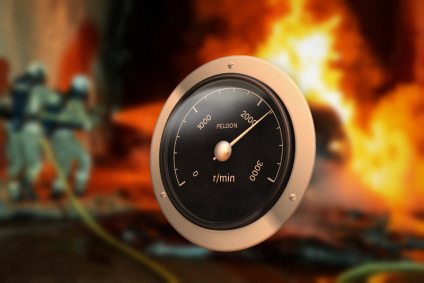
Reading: 2200; rpm
